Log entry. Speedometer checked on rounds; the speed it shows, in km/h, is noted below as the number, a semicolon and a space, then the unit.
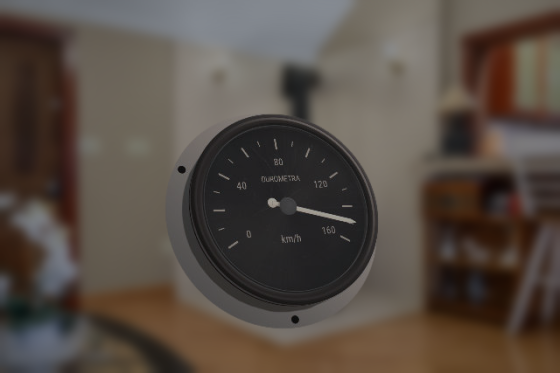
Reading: 150; km/h
